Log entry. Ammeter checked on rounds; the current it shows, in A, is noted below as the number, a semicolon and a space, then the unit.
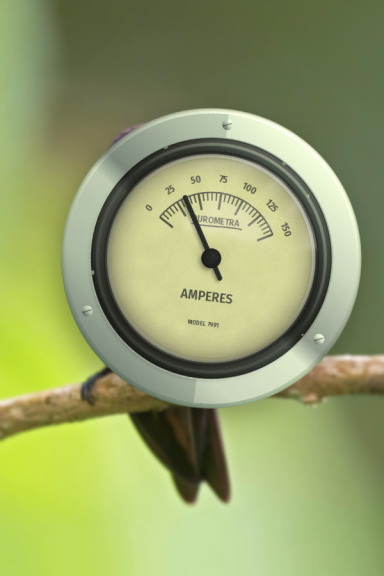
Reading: 35; A
